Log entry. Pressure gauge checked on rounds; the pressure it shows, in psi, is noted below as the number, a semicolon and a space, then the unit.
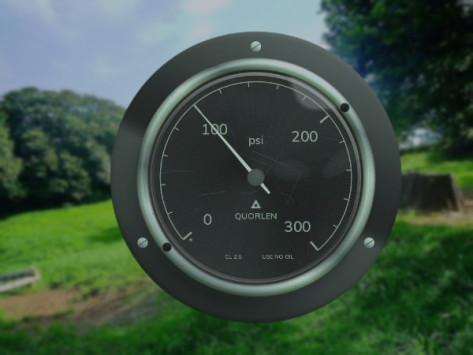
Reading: 100; psi
